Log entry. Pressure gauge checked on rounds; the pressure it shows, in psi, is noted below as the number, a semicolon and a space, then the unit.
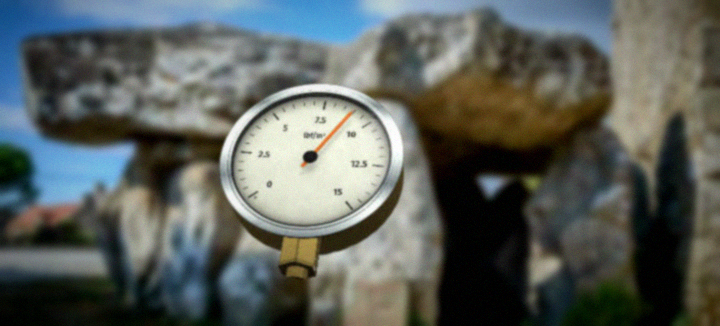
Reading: 9; psi
